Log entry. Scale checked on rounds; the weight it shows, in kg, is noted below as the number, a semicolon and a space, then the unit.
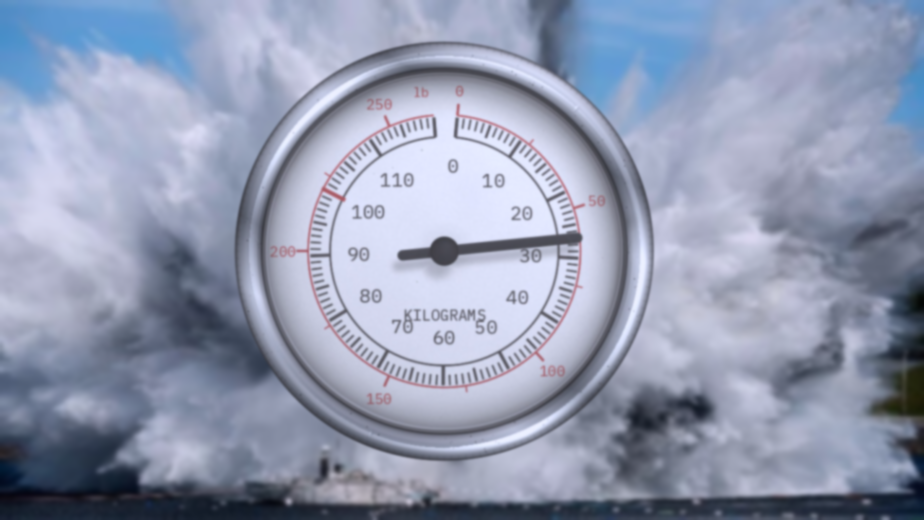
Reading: 27; kg
